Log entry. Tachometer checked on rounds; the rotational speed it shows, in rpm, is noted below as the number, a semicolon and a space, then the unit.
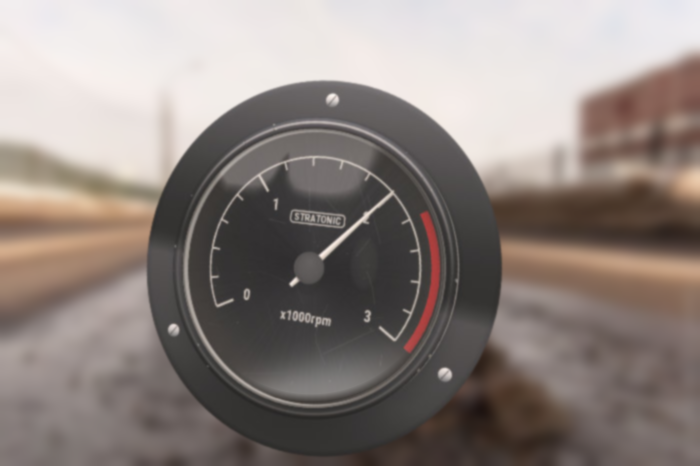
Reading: 2000; rpm
